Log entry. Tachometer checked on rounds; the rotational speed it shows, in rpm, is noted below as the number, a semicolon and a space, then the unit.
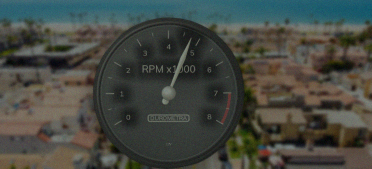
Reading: 4750; rpm
